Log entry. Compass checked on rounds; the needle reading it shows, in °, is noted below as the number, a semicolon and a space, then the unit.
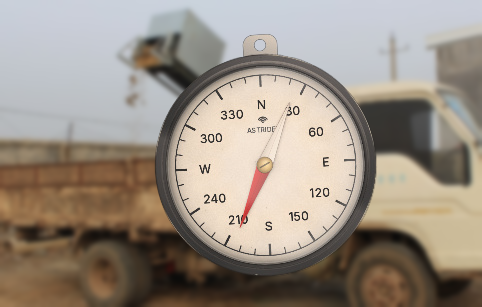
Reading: 205; °
